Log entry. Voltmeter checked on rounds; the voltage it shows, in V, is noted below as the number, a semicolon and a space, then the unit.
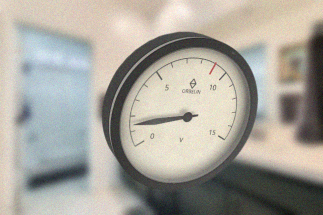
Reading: 1.5; V
